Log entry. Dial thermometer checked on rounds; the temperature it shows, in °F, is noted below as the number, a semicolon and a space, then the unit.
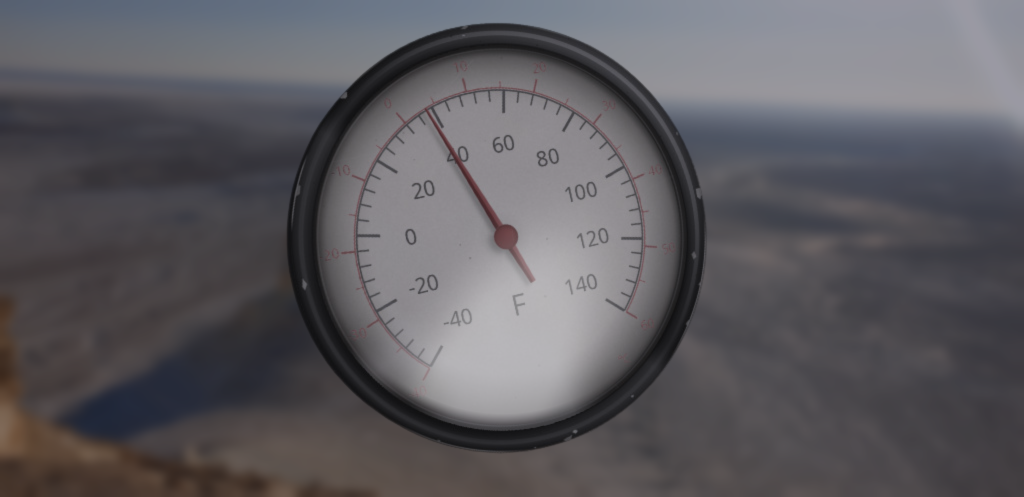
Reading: 38; °F
